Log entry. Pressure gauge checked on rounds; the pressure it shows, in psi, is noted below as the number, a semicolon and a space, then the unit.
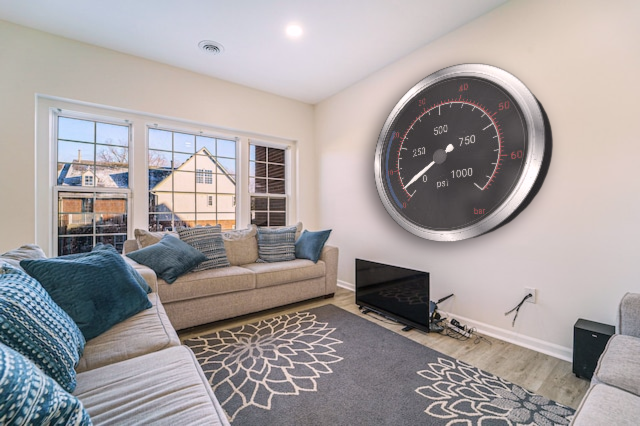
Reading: 50; psi
